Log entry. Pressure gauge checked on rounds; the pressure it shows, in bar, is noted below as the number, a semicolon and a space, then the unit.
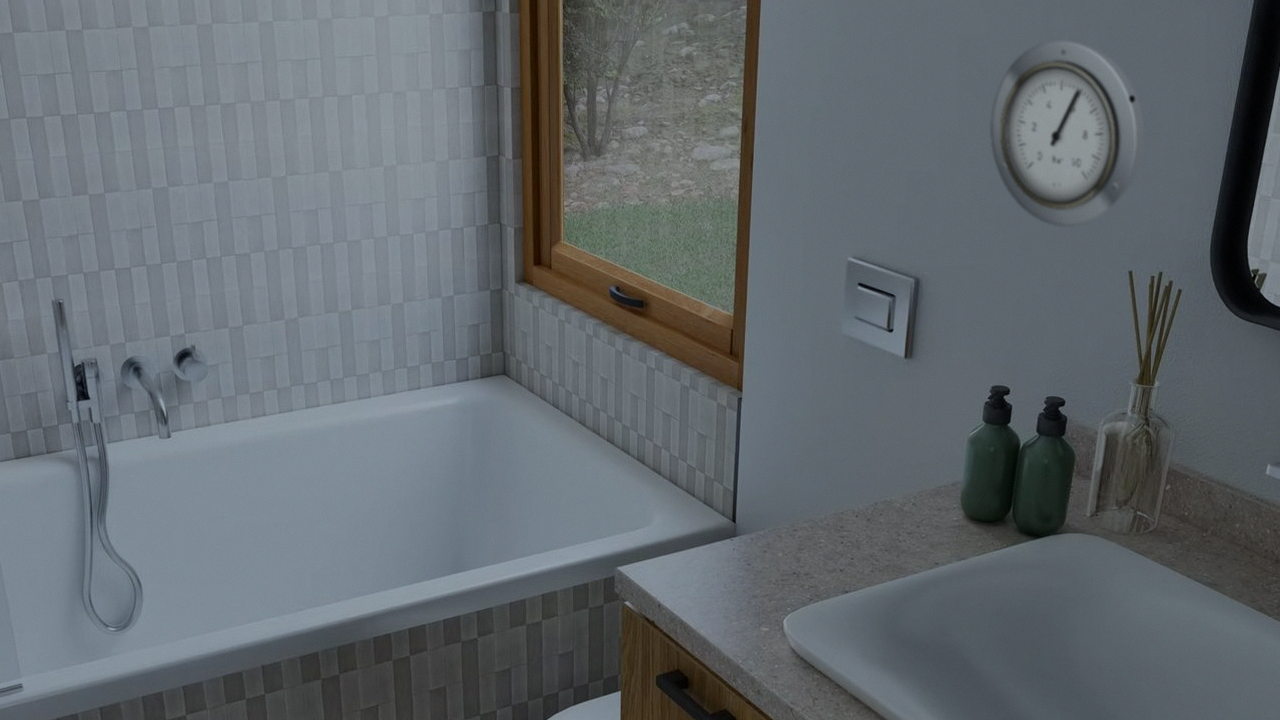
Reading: 6; bar
